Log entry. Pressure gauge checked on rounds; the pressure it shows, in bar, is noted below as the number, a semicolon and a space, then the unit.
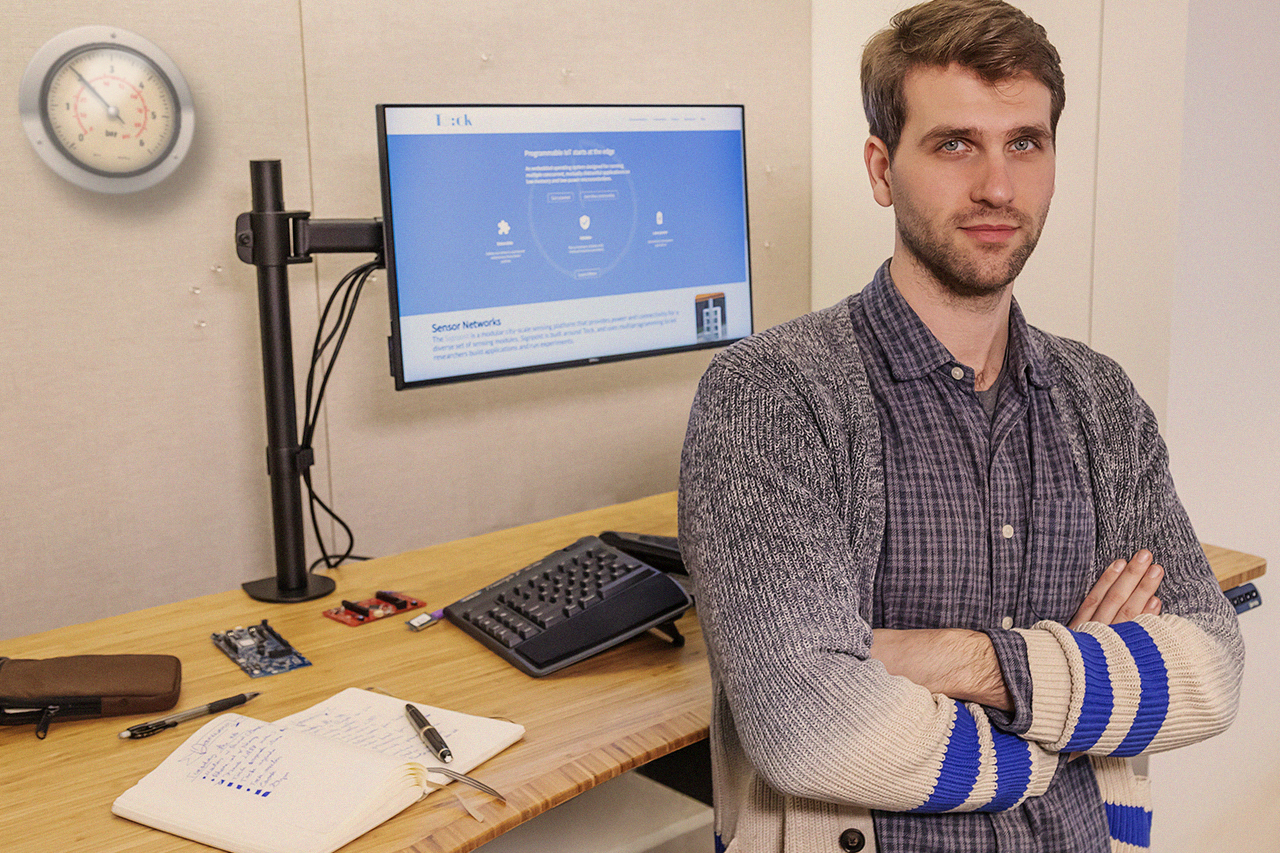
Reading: 2; bar
